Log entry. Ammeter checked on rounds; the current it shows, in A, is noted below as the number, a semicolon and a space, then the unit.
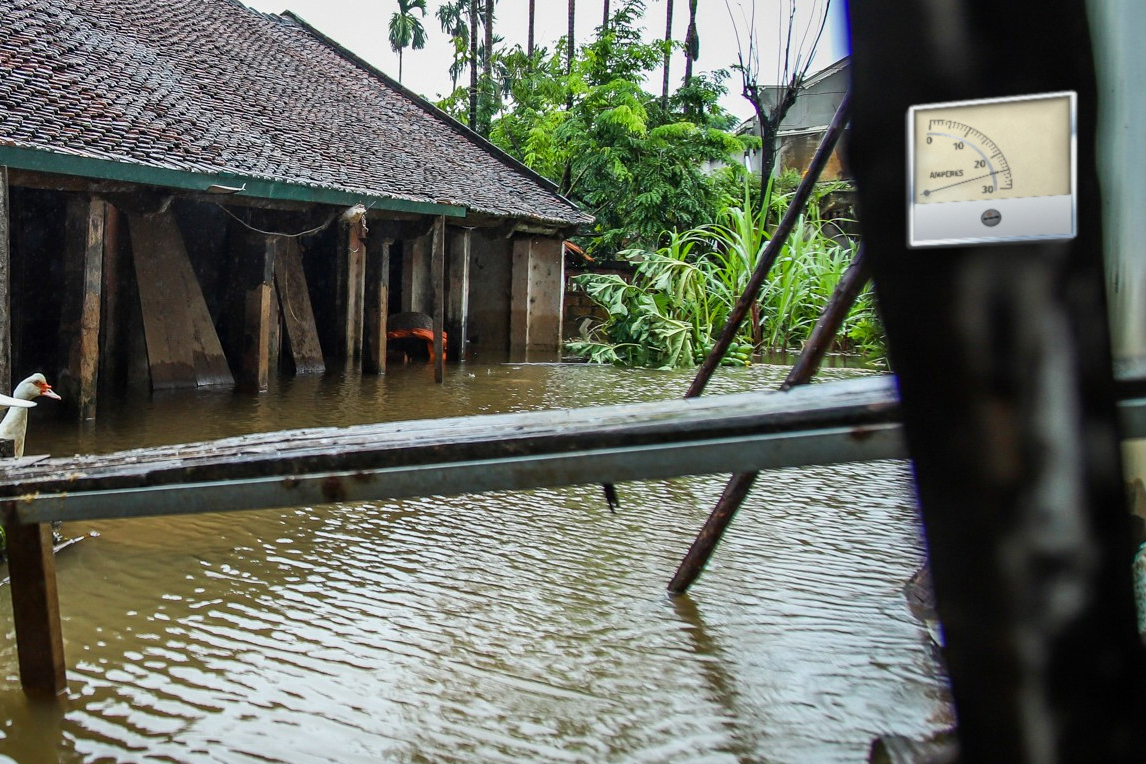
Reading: 25; A
